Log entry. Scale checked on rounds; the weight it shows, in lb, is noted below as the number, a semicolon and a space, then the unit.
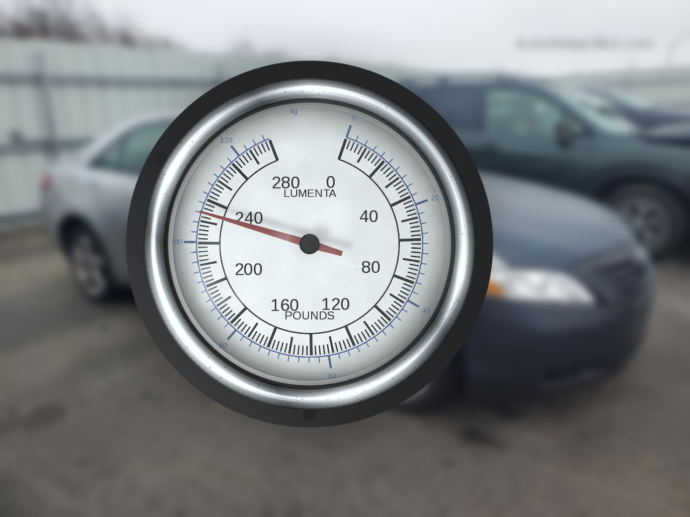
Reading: 234; lb
